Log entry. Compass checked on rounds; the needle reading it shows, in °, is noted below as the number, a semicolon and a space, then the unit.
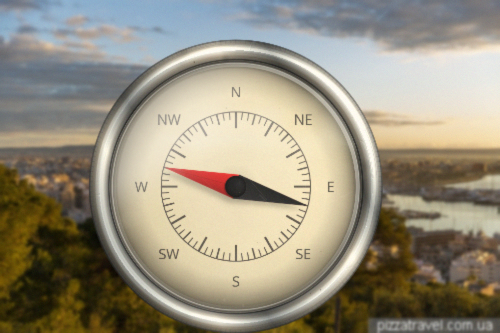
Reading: 285; °
